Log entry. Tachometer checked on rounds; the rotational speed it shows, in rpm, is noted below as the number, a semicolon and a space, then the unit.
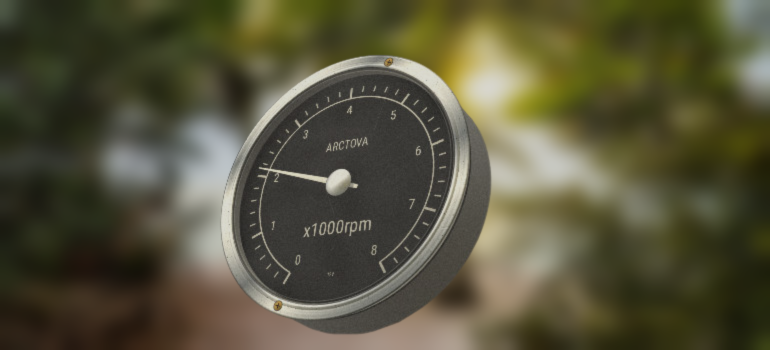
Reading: 2100; rpm
